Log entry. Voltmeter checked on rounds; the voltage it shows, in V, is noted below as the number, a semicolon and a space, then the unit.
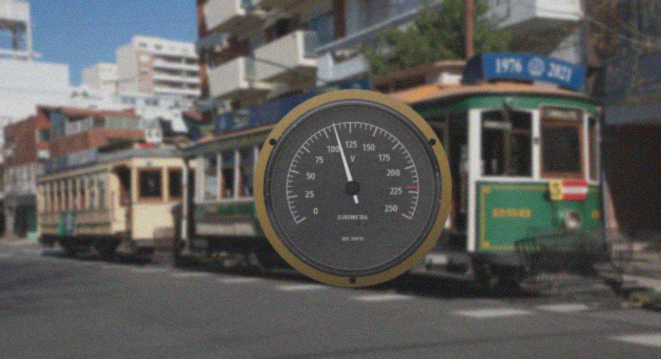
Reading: 110; V
